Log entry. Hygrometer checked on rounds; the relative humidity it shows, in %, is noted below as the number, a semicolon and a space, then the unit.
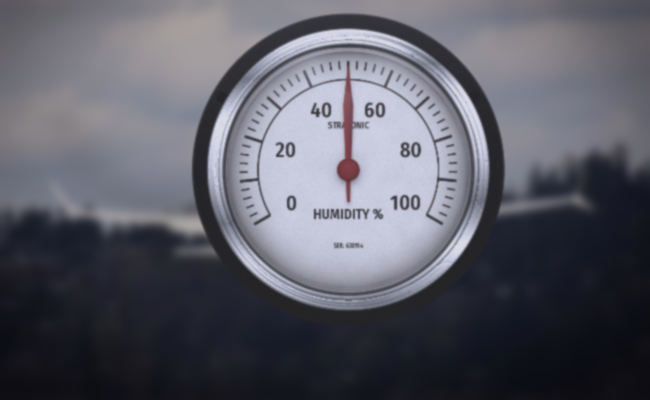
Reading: 50; %
